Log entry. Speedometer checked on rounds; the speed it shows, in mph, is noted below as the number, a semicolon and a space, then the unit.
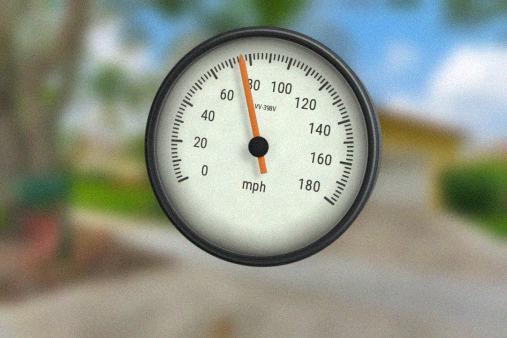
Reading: 76; mph
